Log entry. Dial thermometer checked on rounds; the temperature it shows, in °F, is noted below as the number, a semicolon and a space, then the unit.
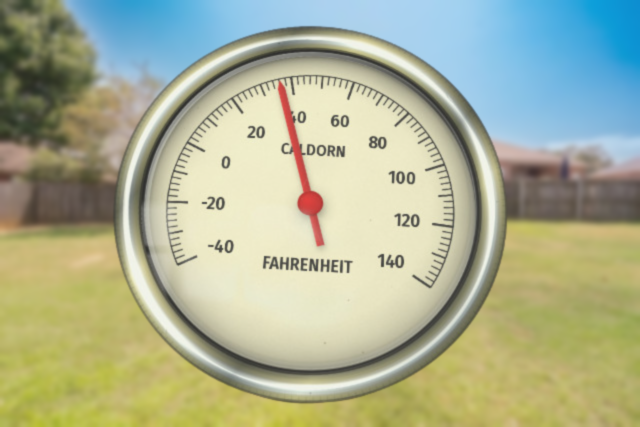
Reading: 36; °F
